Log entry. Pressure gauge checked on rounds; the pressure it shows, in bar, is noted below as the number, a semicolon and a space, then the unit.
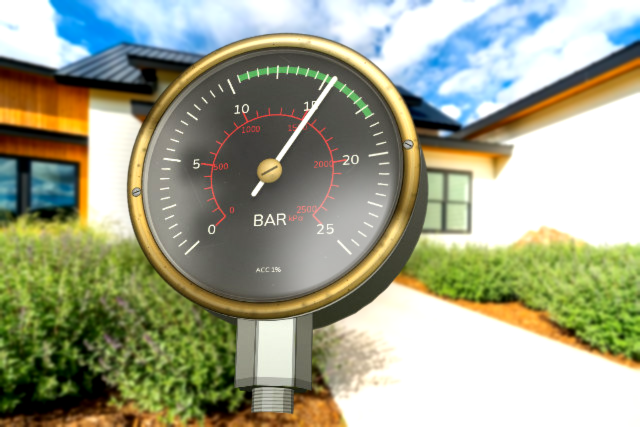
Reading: 15.5; bar
